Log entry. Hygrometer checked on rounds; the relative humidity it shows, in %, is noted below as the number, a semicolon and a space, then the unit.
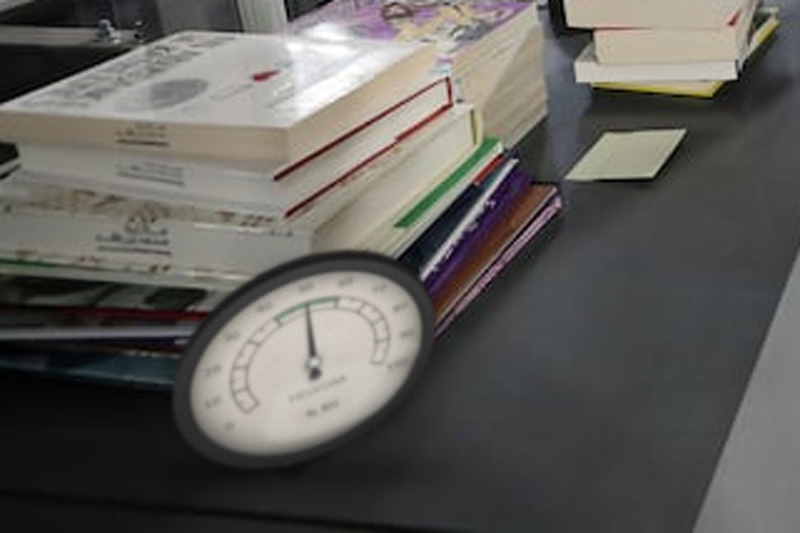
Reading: 50; %
